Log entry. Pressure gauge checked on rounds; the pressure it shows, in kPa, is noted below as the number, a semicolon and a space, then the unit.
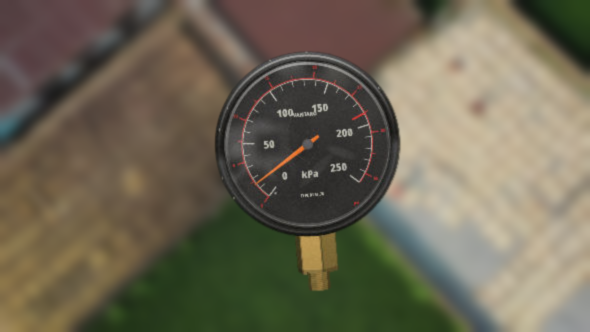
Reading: 15; kPa
